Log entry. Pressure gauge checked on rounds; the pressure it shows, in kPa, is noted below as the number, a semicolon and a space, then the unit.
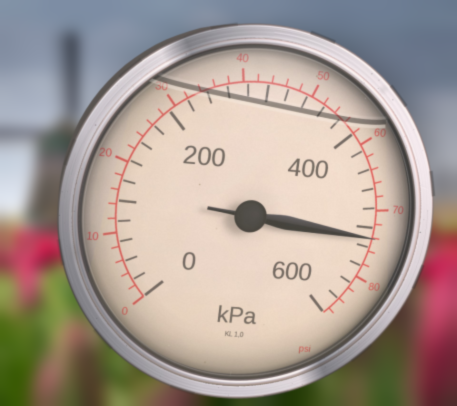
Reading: 510; kPa
